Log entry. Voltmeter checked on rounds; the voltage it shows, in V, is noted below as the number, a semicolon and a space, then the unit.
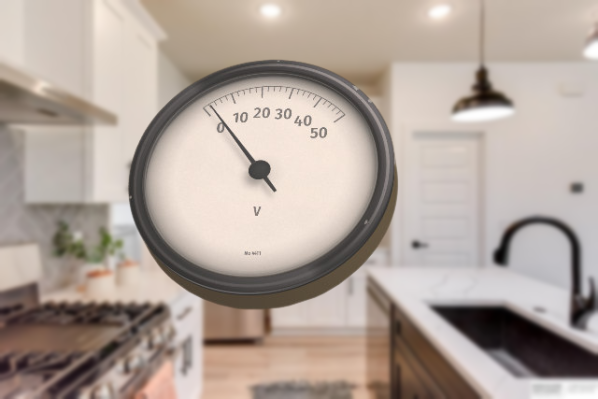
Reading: 2; V
